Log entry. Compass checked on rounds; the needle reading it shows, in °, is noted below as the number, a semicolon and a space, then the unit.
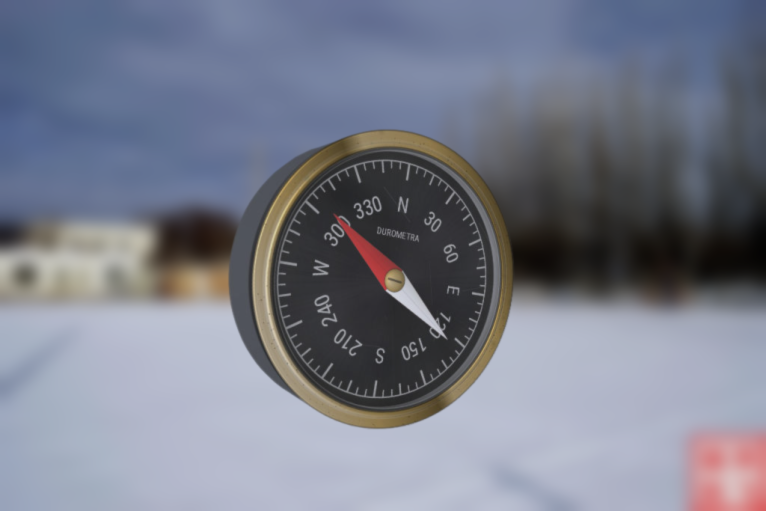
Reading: 305; °
